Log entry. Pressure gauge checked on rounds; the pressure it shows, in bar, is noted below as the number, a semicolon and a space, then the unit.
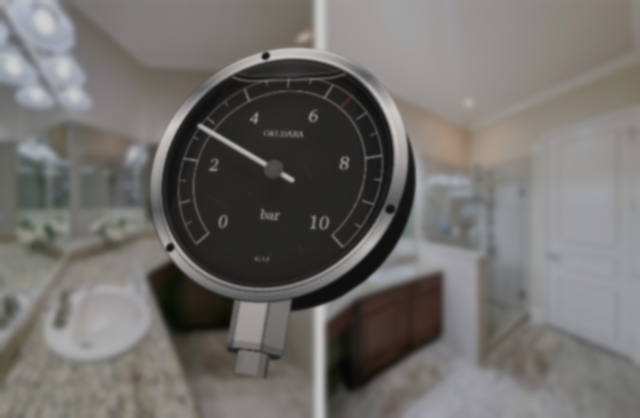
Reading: 2.75; bar
